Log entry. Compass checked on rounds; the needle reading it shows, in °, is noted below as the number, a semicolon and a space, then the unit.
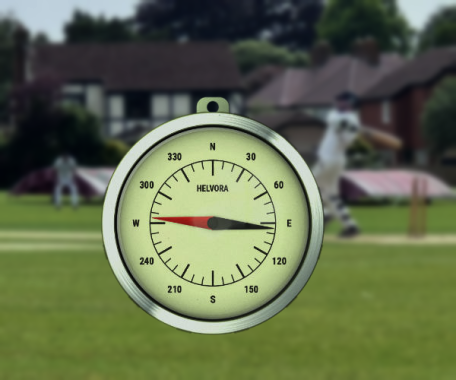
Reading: 275; °
